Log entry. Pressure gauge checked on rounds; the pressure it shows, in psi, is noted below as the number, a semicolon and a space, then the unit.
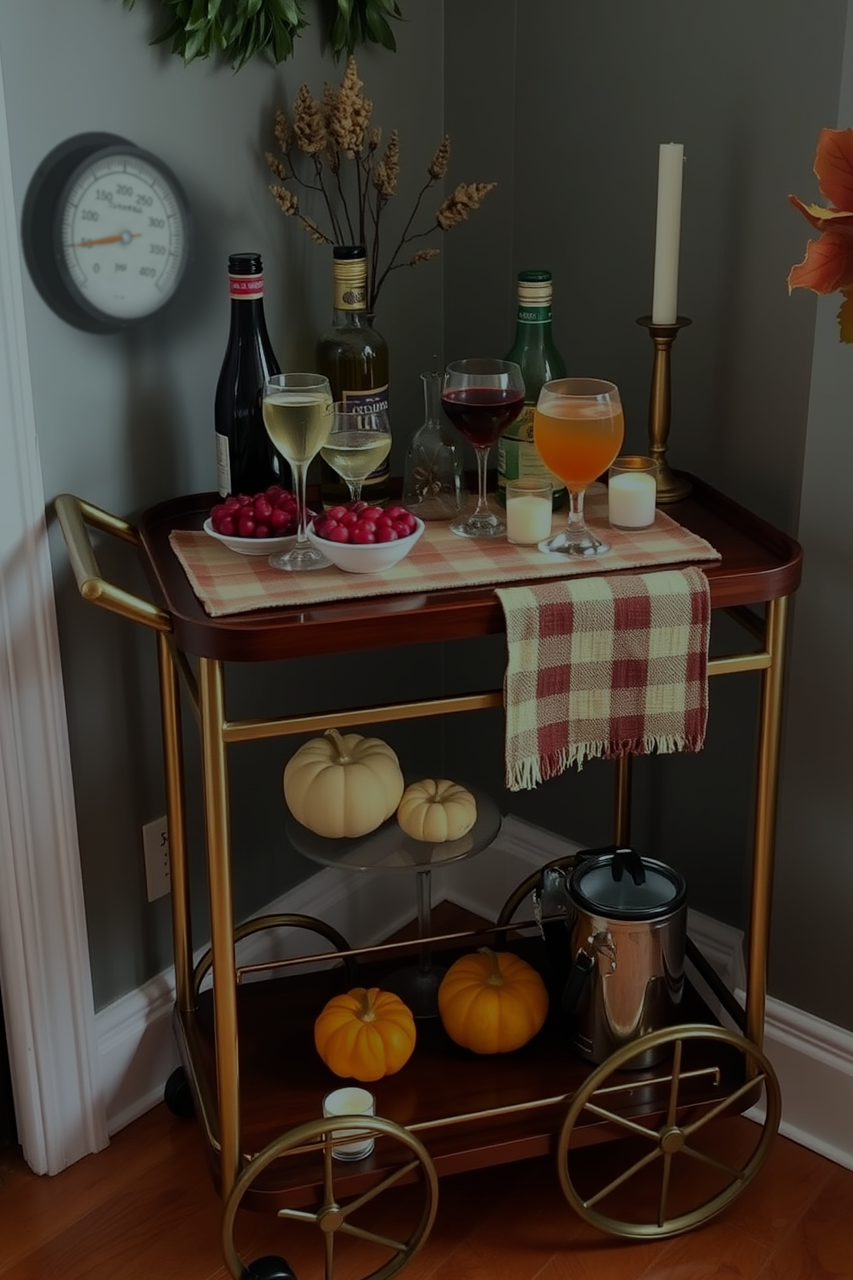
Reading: 50; psi
